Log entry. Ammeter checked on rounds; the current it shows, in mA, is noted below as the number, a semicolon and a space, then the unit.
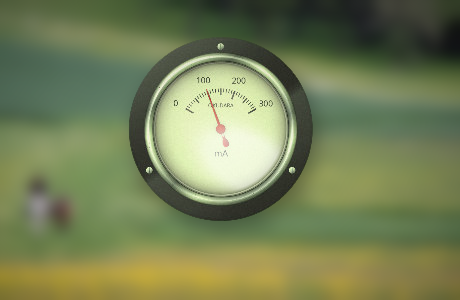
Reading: 100; mA
